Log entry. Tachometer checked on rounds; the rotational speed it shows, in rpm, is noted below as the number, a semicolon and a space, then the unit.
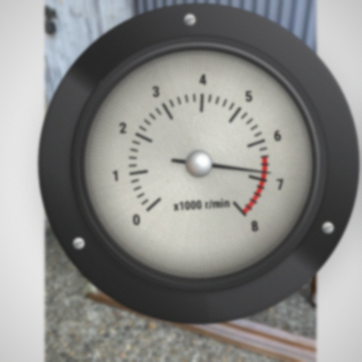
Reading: 6800; rpm
